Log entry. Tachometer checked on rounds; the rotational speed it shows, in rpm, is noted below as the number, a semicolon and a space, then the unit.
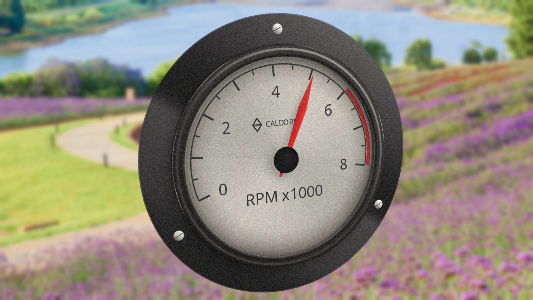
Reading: 5000; rpm
